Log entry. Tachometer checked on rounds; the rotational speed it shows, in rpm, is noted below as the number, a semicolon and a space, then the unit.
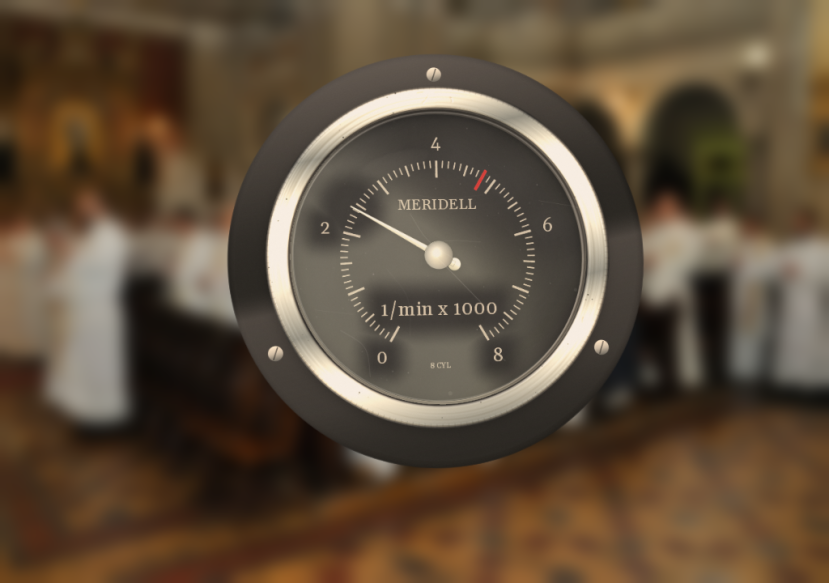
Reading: 2400; rpm
